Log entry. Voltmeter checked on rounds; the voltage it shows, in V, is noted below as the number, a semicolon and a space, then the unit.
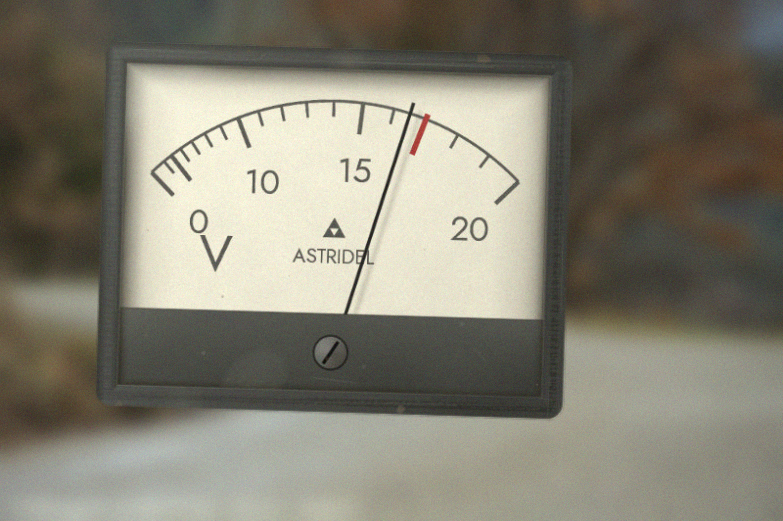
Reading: 16.5; V
